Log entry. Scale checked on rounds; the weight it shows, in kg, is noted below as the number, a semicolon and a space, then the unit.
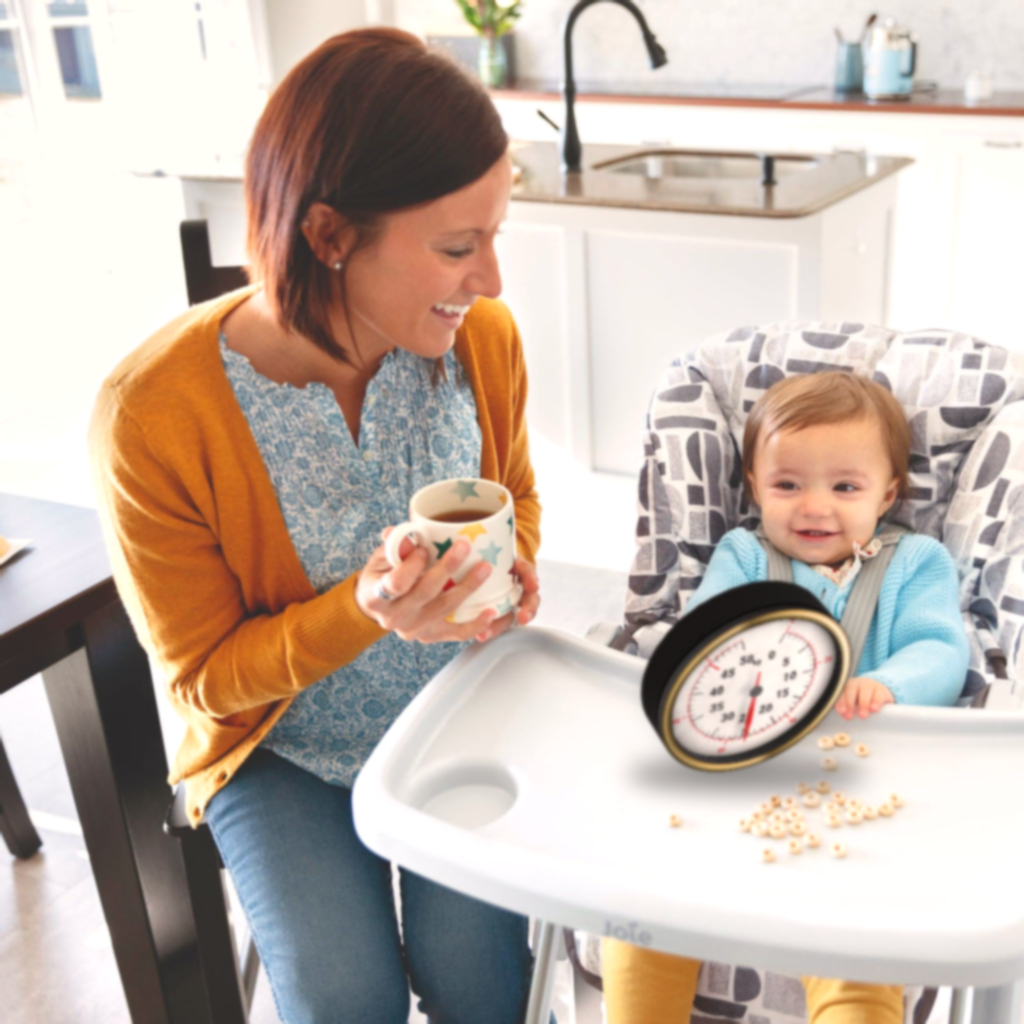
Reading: 25; kg
